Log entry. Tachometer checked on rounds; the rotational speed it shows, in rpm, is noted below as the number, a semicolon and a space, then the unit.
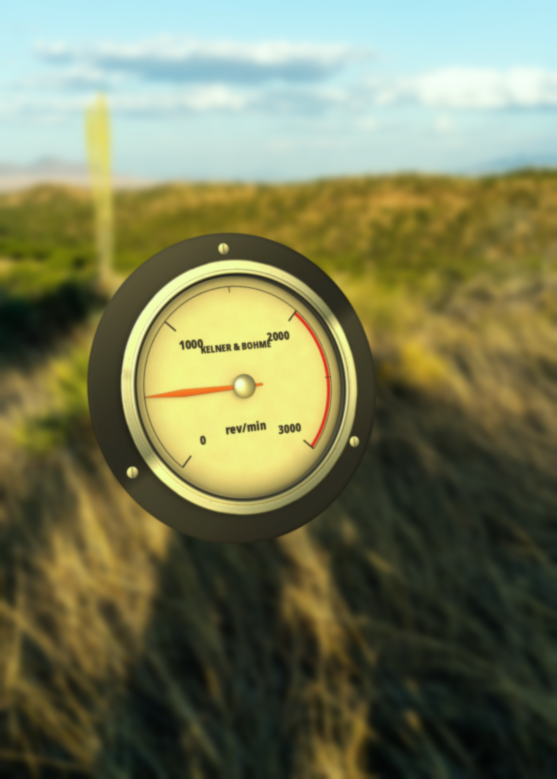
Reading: 500; rpm
